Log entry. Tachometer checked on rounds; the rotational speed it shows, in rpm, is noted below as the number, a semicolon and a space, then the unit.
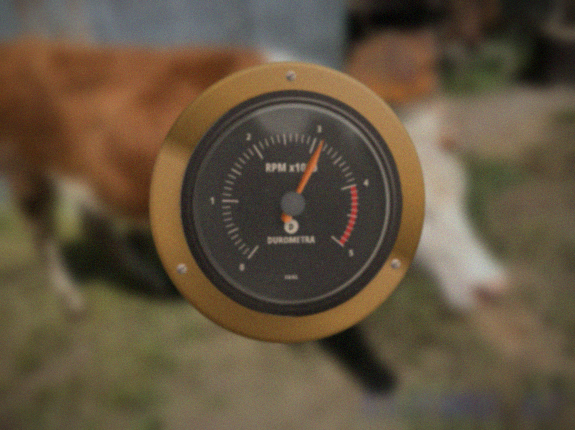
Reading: 3100; rpm
